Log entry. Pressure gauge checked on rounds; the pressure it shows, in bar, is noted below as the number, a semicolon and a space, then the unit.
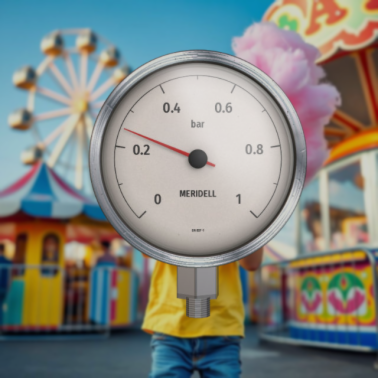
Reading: 0.25; bar
